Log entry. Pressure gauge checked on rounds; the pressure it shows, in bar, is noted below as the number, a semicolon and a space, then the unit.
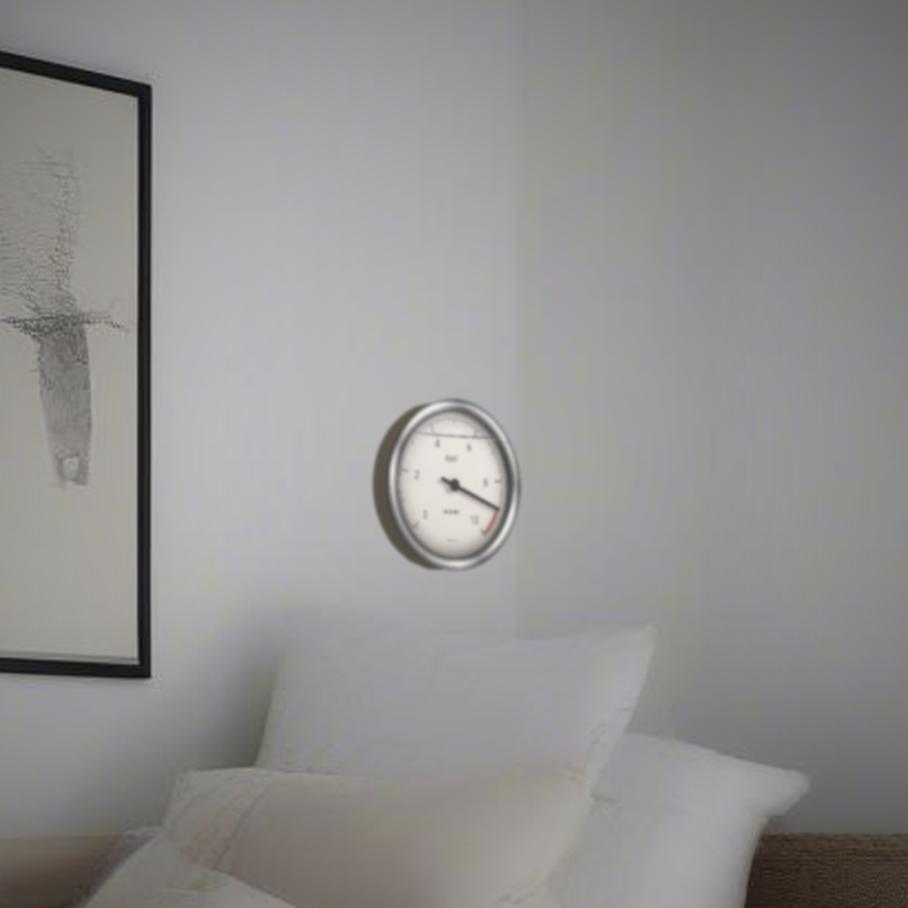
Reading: 9; bar
